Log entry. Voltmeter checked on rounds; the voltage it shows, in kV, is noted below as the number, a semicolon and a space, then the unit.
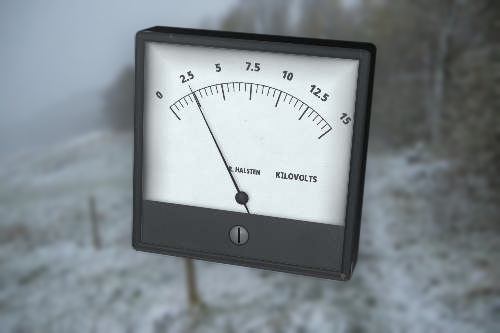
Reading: 2.5; kV
